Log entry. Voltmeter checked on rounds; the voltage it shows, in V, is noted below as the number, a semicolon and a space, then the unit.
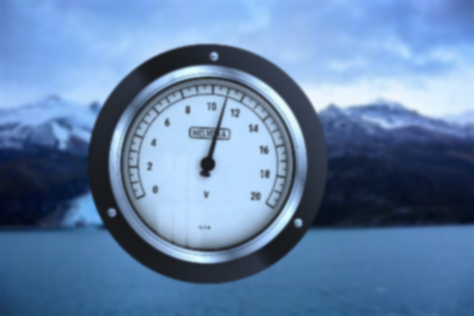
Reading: 11; V
